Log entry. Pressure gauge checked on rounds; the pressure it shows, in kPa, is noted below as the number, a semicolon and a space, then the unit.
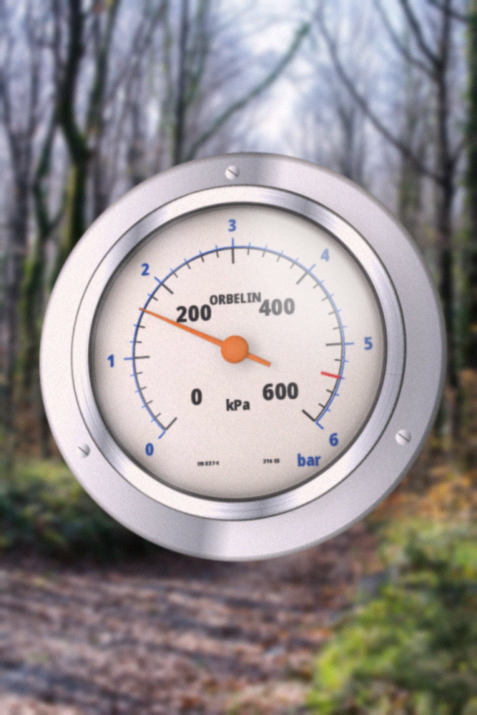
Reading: 160; kPa
